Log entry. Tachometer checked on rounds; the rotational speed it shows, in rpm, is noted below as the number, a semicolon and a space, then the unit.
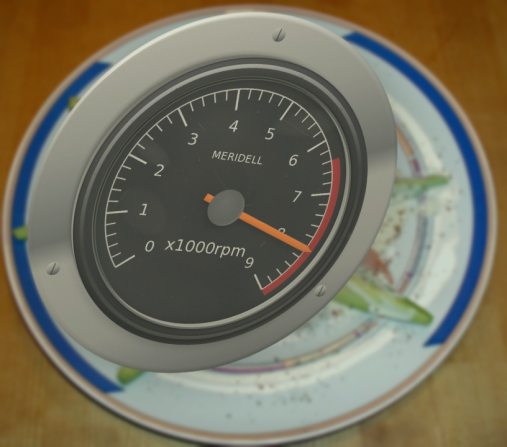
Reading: 8000; rpm
